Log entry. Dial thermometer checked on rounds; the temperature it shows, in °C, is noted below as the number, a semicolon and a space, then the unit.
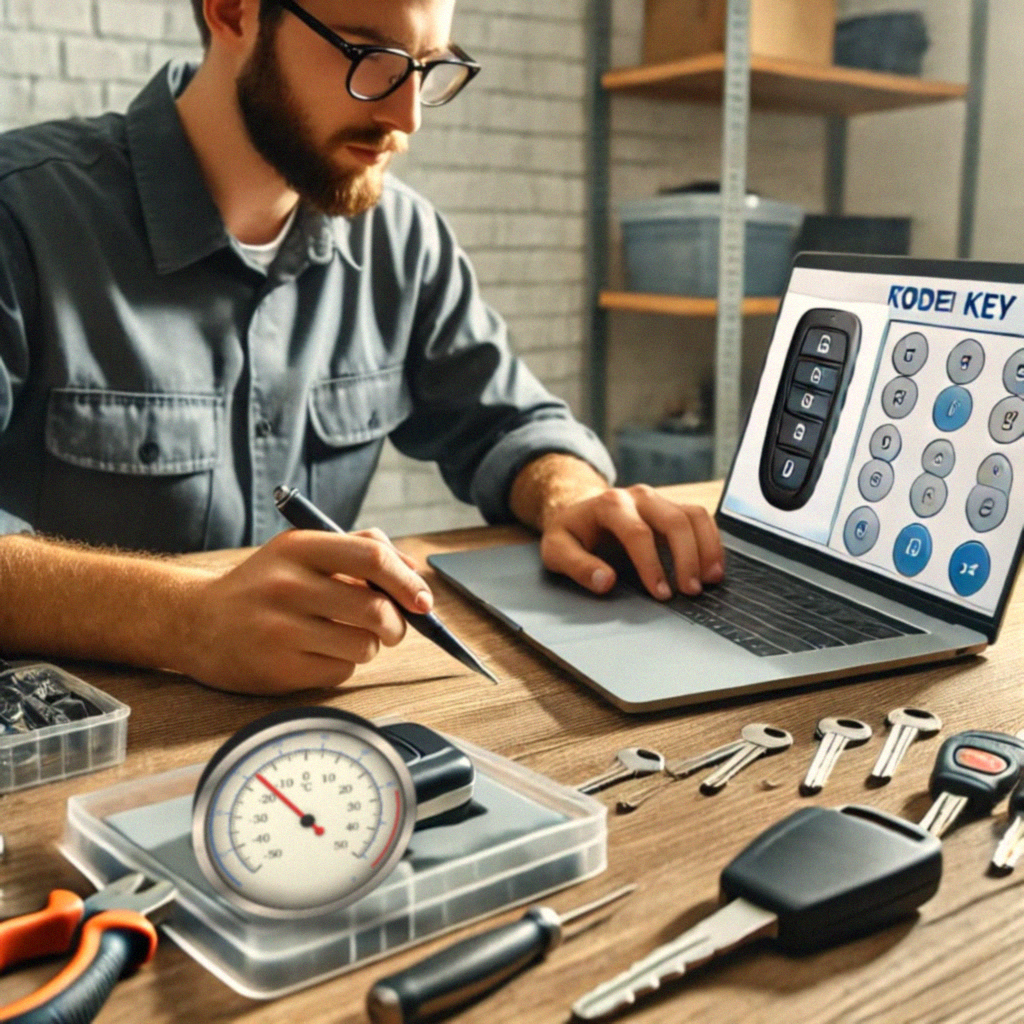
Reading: -15; °C
